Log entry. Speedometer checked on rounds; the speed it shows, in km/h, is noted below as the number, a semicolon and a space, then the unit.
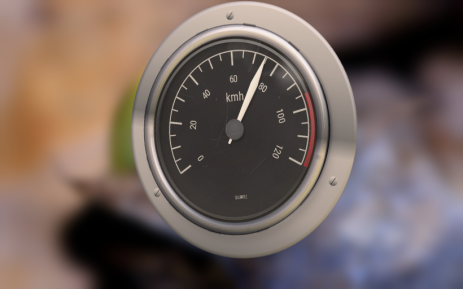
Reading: 75; km/h
